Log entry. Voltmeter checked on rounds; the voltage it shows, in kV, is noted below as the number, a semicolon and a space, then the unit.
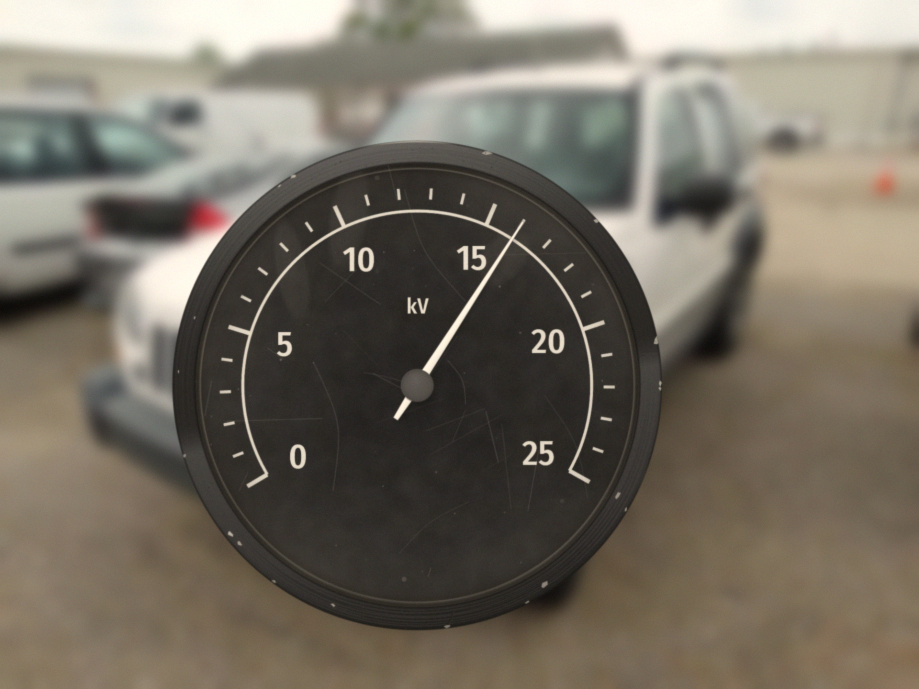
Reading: 16; kV
